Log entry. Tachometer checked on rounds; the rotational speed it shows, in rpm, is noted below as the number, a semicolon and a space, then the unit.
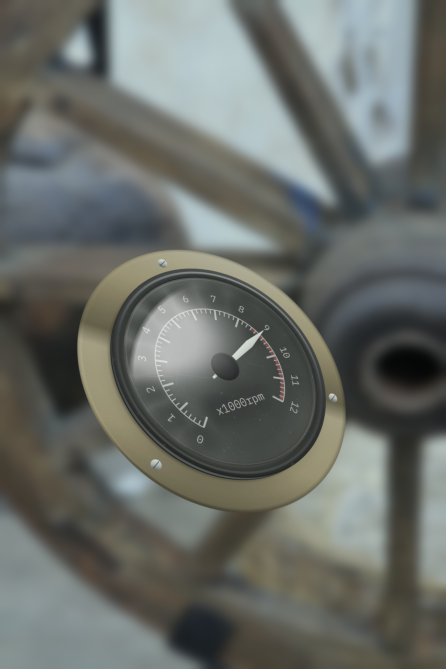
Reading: 9000; rpm
